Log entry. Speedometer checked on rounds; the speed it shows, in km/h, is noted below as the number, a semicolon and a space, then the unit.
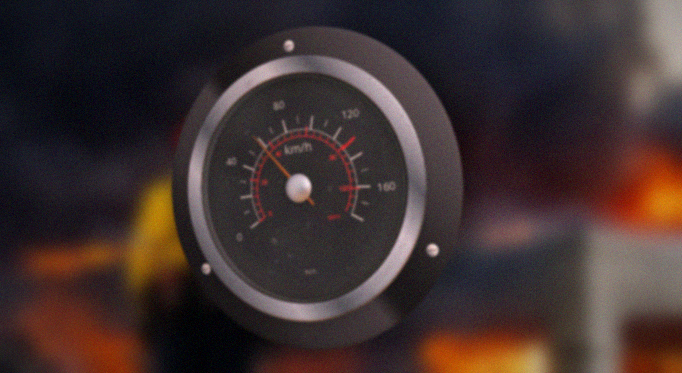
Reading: 60; km/h
